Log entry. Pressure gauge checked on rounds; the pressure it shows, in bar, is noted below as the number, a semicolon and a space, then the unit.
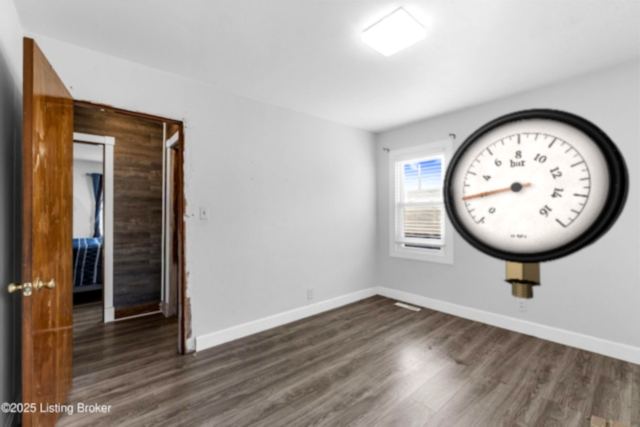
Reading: 2; bar
